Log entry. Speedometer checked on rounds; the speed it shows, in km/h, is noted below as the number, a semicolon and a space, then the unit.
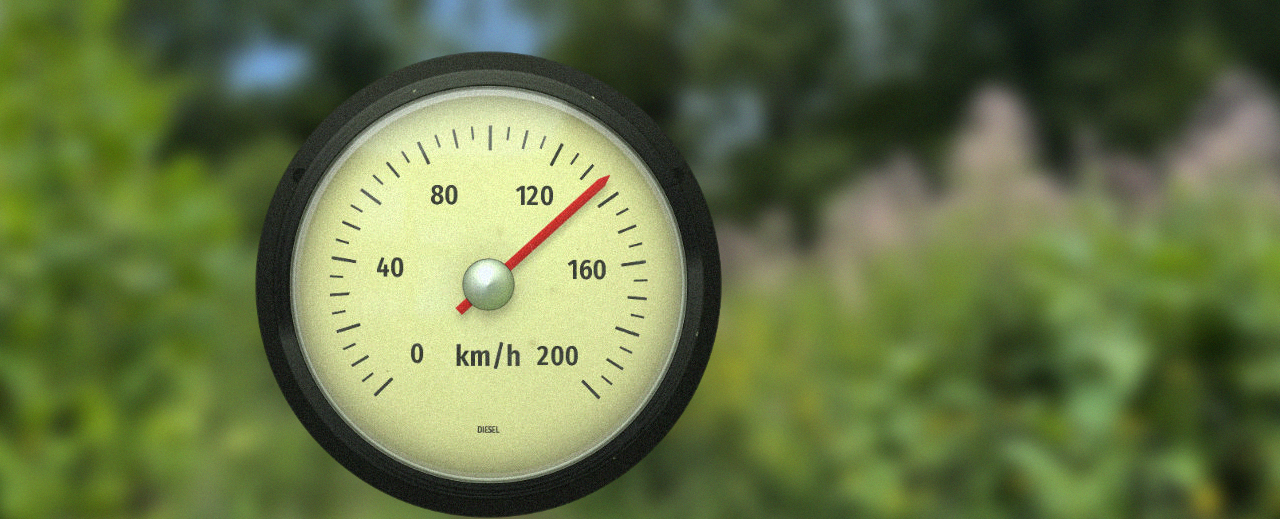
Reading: 135; km/h
